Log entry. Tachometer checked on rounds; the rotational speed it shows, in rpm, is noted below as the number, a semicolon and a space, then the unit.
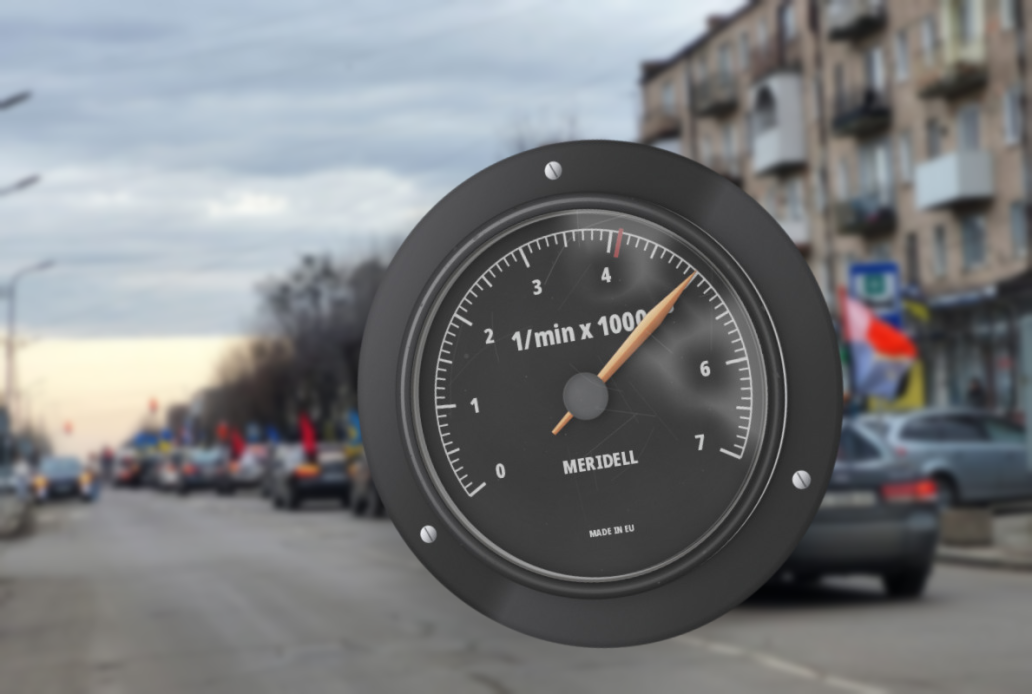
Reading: 5000; rpm
